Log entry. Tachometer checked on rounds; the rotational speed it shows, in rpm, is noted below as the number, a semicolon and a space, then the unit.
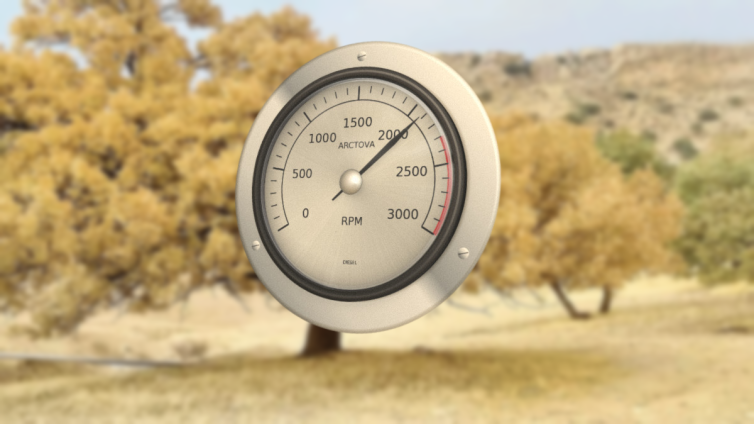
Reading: 2100; rpm
